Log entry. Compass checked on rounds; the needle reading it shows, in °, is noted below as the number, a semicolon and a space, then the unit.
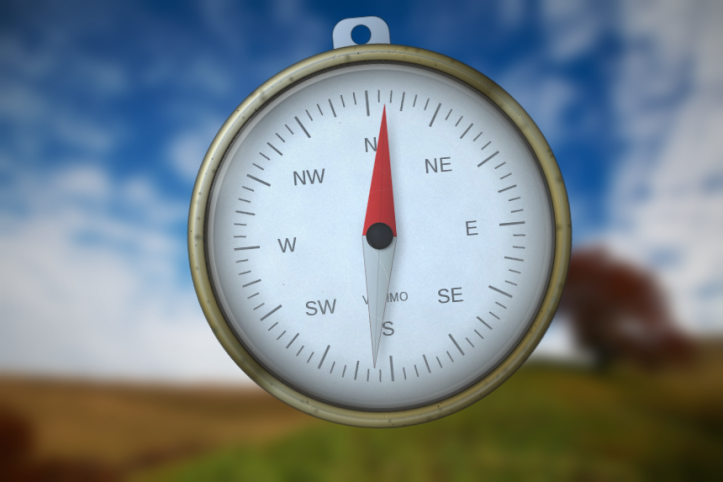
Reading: 7.5; °
